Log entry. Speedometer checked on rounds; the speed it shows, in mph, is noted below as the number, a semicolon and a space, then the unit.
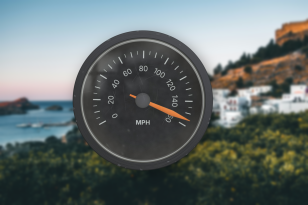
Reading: 155; mph
